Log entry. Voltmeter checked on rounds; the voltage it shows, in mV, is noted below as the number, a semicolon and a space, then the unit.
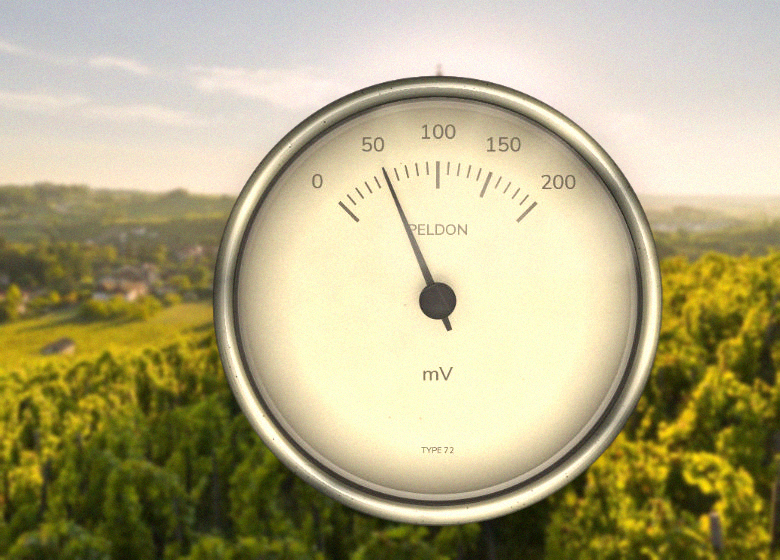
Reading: 50; mV
